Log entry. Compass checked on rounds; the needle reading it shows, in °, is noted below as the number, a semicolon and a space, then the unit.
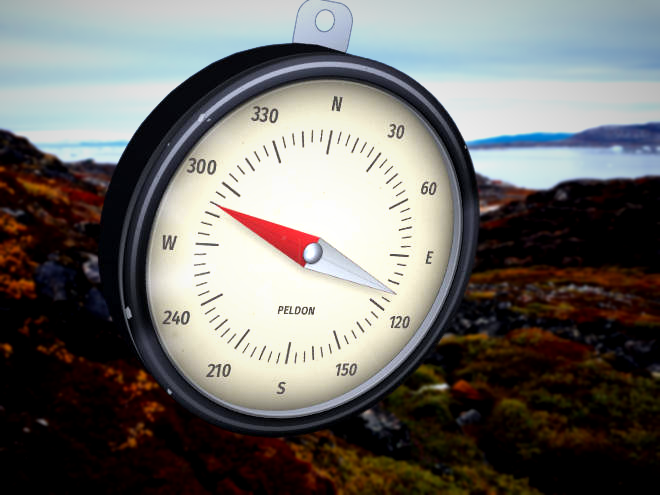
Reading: 290; °
